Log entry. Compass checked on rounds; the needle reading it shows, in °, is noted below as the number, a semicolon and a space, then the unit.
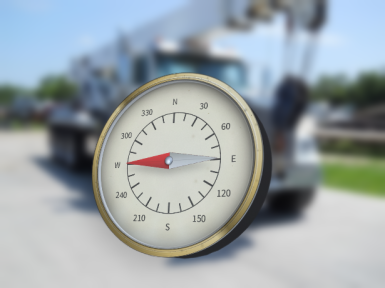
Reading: 270; °
